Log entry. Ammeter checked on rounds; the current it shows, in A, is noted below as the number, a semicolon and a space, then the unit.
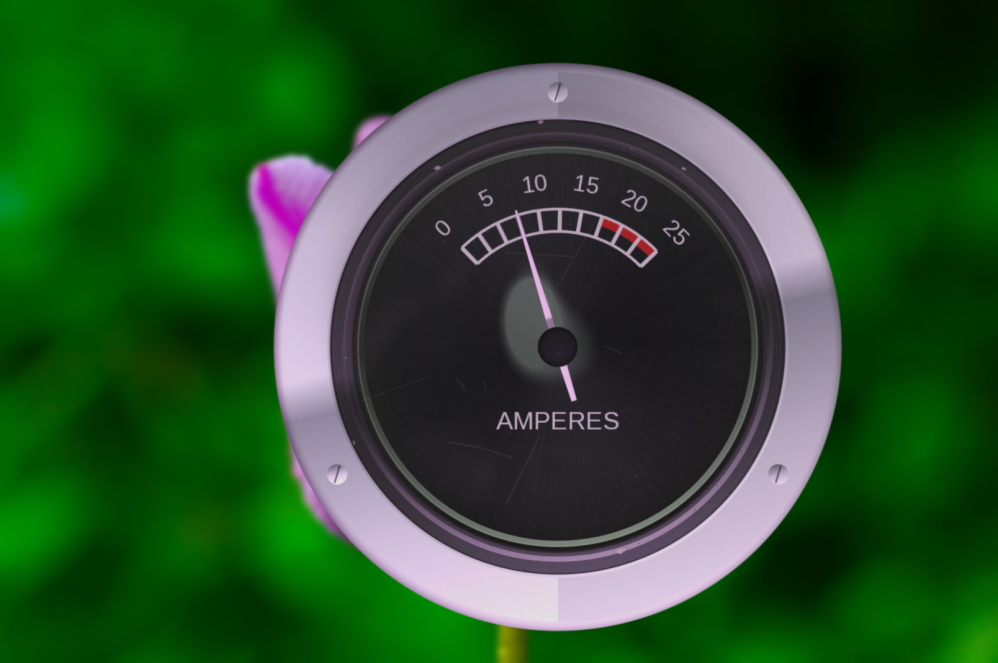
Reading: 7.5; A
